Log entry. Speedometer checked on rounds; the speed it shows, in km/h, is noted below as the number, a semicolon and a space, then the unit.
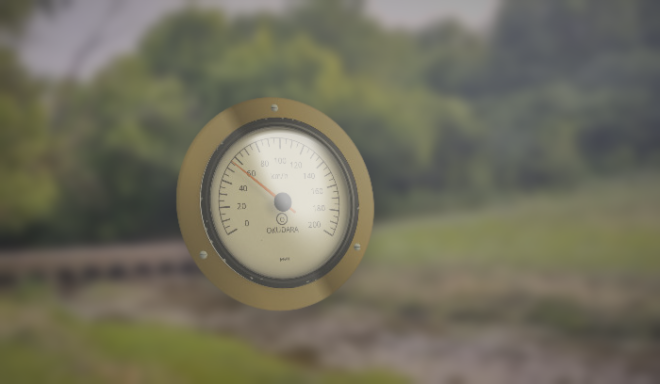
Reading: 55; km/h
